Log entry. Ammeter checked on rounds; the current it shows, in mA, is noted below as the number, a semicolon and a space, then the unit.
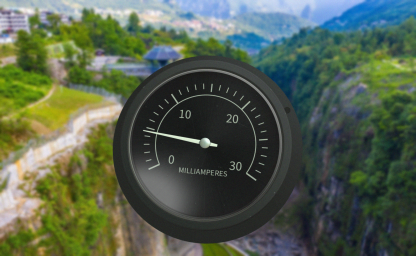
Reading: 4.5; mA
